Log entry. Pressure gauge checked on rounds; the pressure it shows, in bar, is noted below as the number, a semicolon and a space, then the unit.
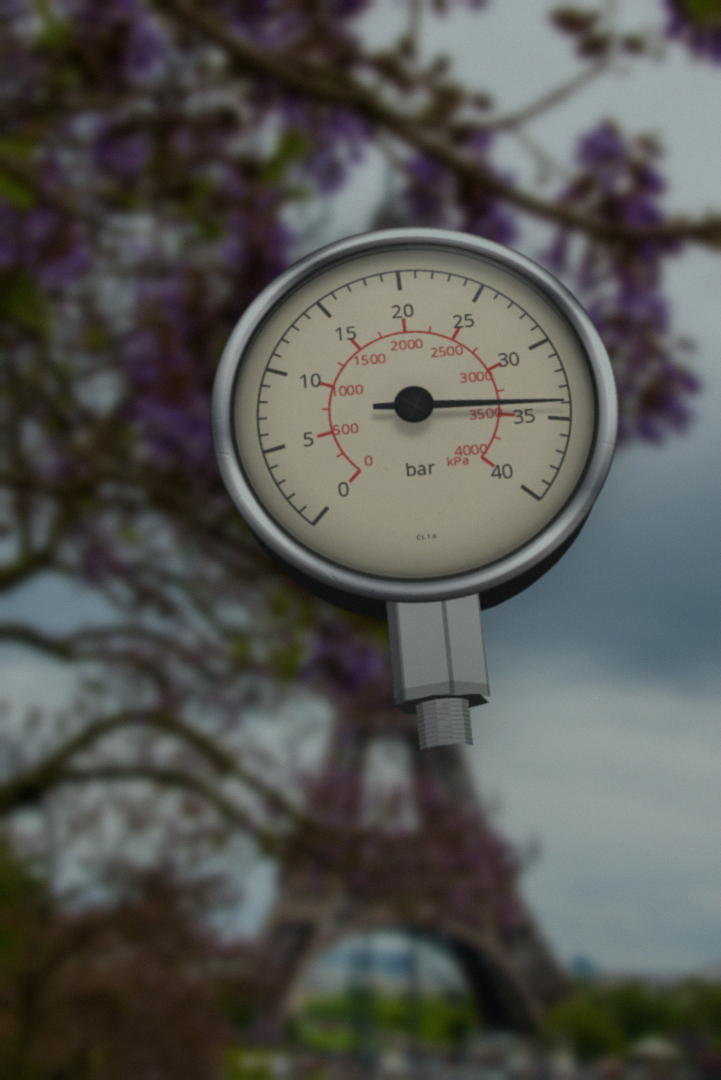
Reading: 34; bar
